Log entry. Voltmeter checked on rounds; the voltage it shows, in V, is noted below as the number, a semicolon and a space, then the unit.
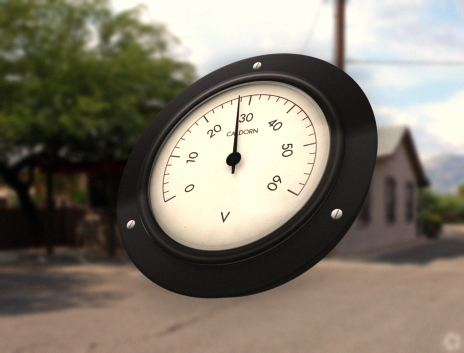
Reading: 28; V
